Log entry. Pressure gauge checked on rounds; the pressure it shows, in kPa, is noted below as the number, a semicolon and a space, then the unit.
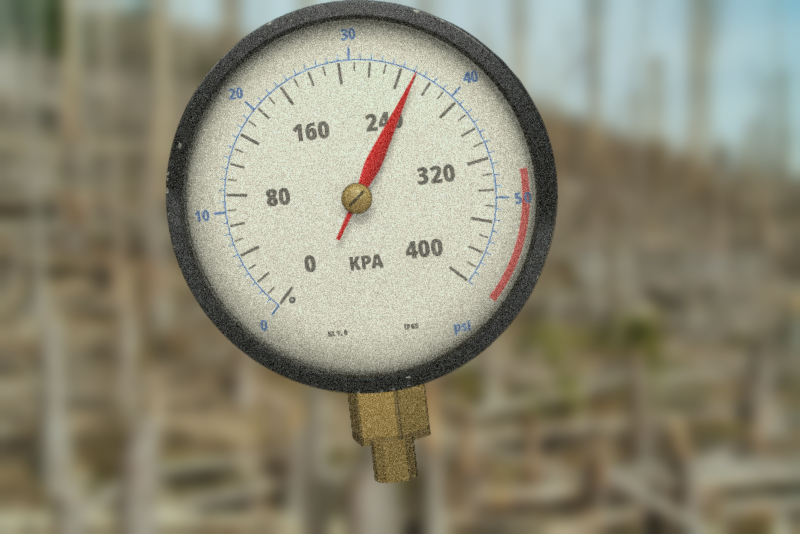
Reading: 250; kPa
